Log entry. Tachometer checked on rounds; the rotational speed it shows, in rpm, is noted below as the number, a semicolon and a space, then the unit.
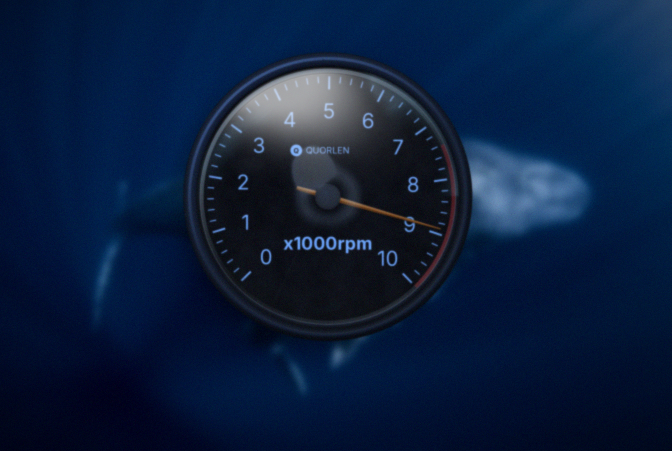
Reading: 8900; rpm
